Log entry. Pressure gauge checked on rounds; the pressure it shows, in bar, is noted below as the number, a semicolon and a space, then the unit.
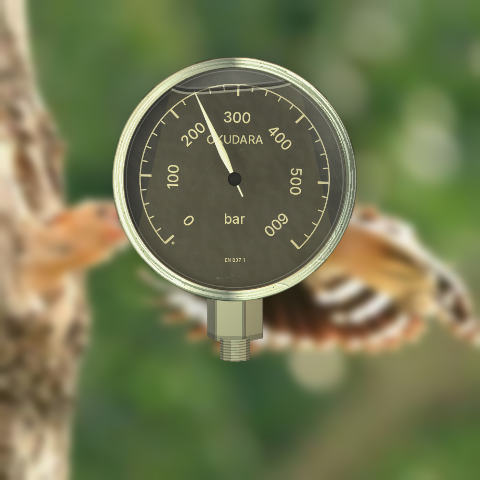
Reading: 240; bar
